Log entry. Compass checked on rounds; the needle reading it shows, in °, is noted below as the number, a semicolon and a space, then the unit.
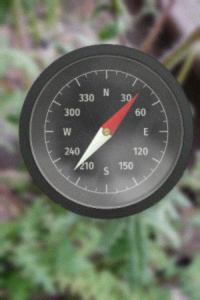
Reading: 40; °
